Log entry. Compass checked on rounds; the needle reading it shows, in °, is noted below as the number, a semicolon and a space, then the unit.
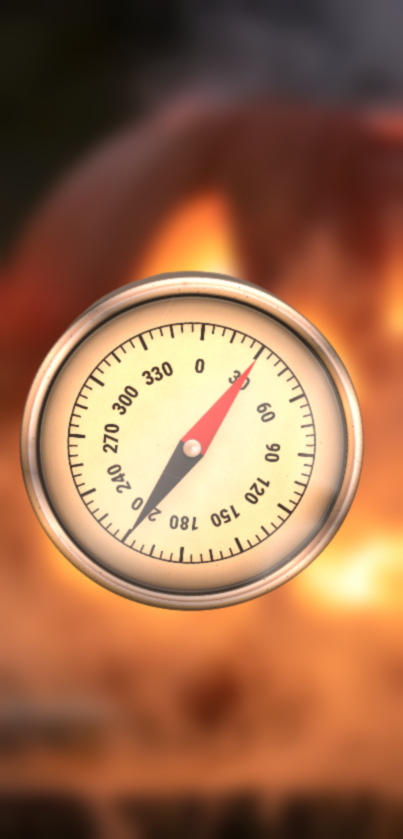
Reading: 30; °
